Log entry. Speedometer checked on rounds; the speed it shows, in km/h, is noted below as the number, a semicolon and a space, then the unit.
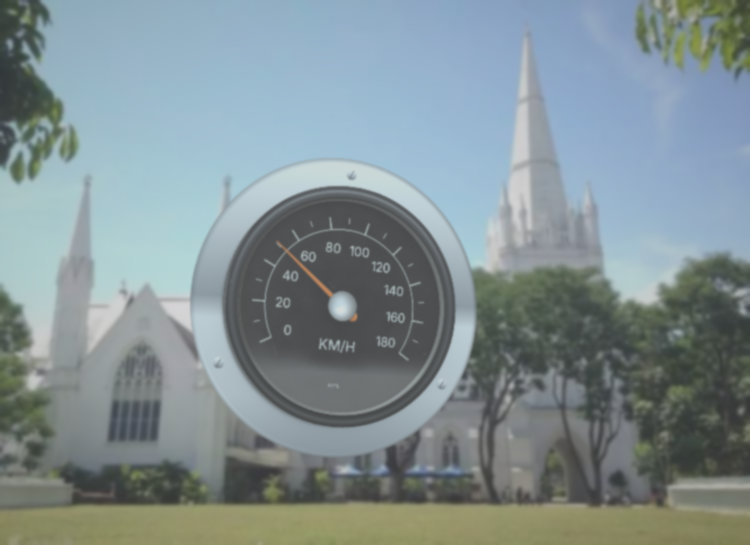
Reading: 50; km/h
